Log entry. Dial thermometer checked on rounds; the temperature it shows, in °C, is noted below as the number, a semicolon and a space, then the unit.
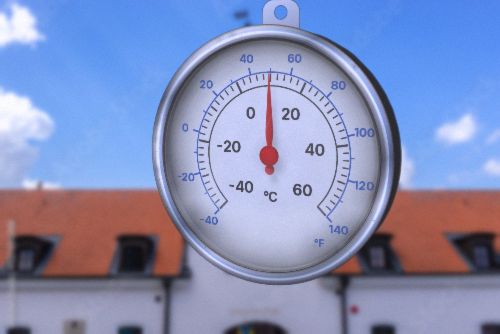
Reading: 10; °C
